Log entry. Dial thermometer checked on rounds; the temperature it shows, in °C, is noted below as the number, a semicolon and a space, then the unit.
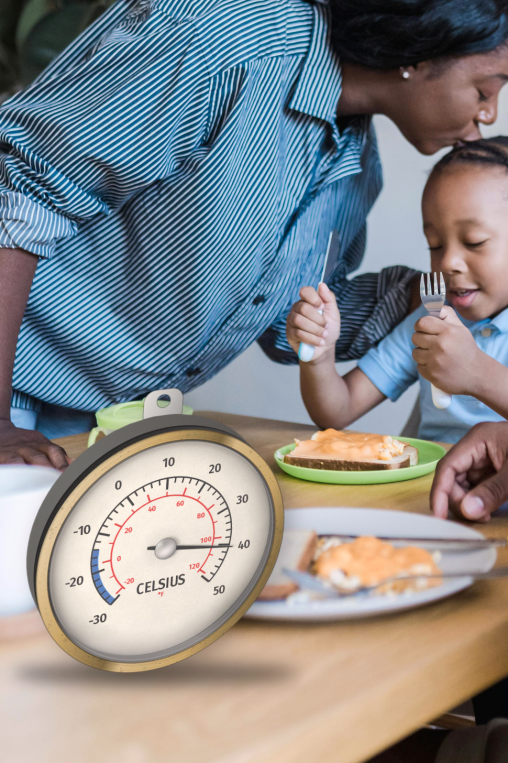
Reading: 40; °C
